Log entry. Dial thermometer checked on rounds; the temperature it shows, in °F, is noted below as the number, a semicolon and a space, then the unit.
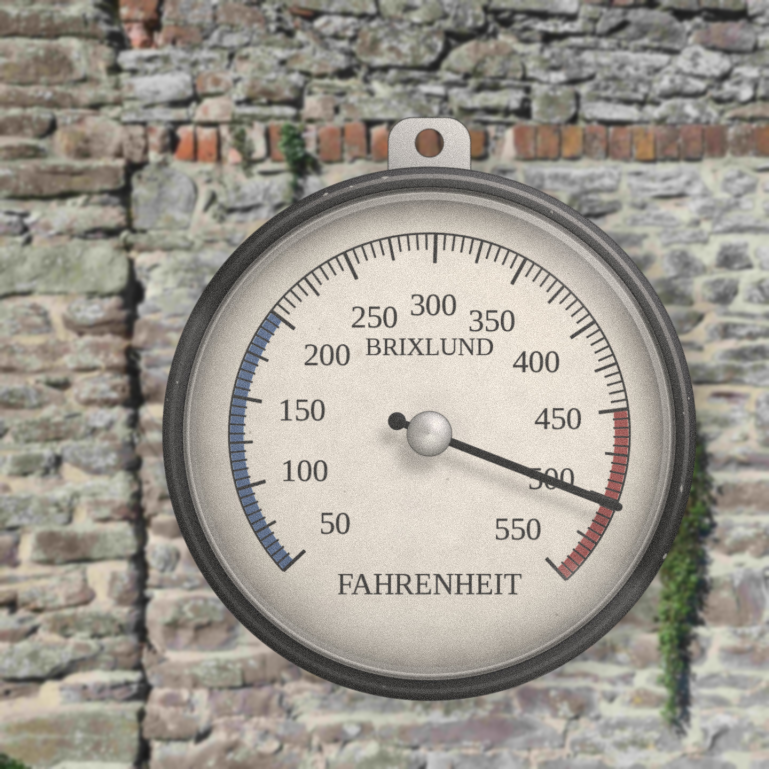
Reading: 502.5; °F
